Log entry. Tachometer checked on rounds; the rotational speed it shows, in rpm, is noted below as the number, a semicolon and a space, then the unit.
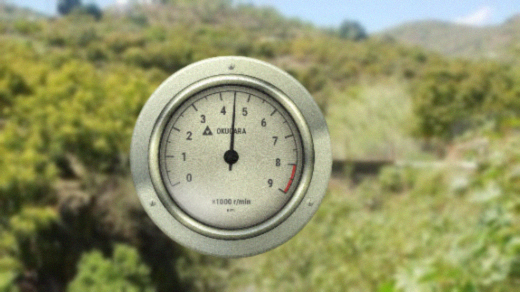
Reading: 4500; rpm
